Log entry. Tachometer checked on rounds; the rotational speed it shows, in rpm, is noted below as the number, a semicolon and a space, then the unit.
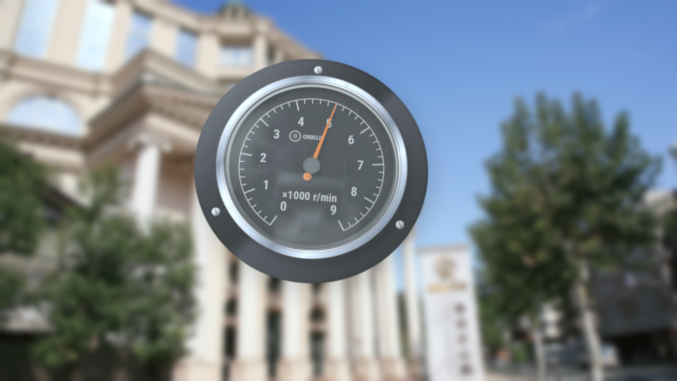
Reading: 5000; rpm
